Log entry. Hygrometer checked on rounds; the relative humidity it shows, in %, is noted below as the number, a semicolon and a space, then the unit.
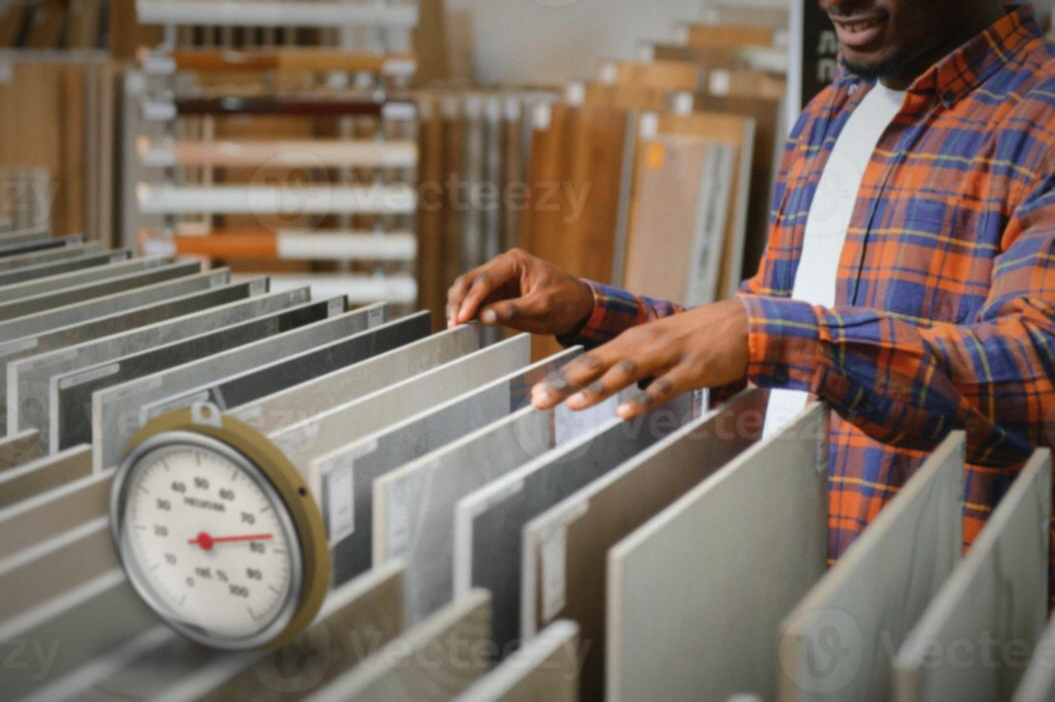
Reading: 76; %
